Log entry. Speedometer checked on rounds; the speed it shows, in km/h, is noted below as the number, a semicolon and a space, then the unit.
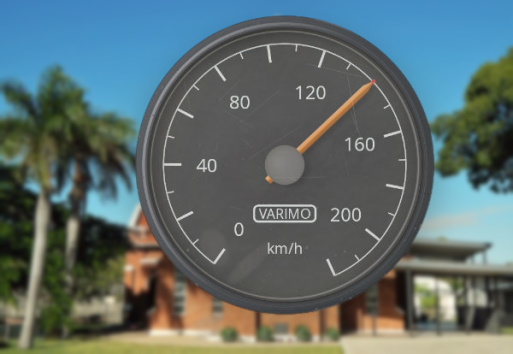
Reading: 140; km/h
